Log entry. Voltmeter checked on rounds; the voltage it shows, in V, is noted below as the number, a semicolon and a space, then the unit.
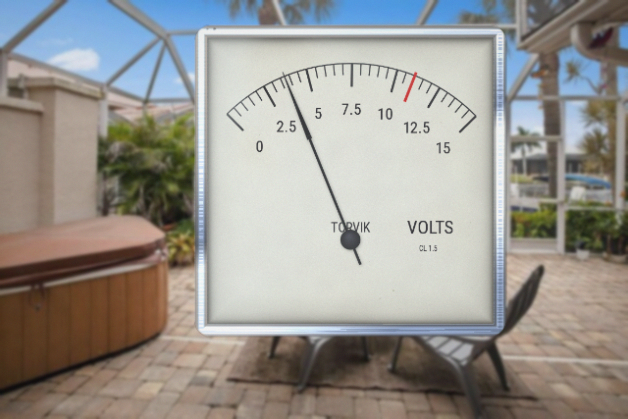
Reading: 3.75; V
